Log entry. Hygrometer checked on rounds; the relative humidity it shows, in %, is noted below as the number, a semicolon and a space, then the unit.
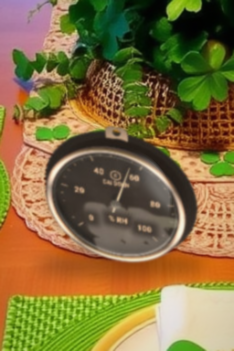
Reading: 56; %
